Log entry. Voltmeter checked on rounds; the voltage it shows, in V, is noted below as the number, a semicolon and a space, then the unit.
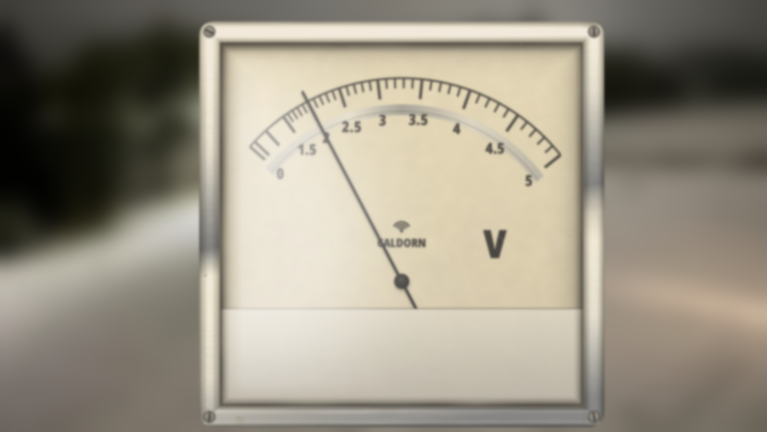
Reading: 2; V
